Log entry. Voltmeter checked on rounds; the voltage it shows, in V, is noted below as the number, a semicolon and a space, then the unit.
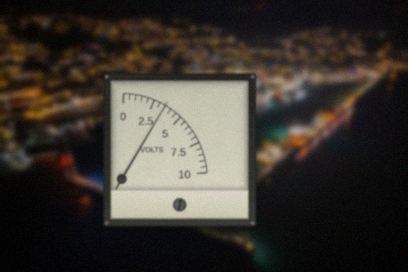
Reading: 3.5; V
